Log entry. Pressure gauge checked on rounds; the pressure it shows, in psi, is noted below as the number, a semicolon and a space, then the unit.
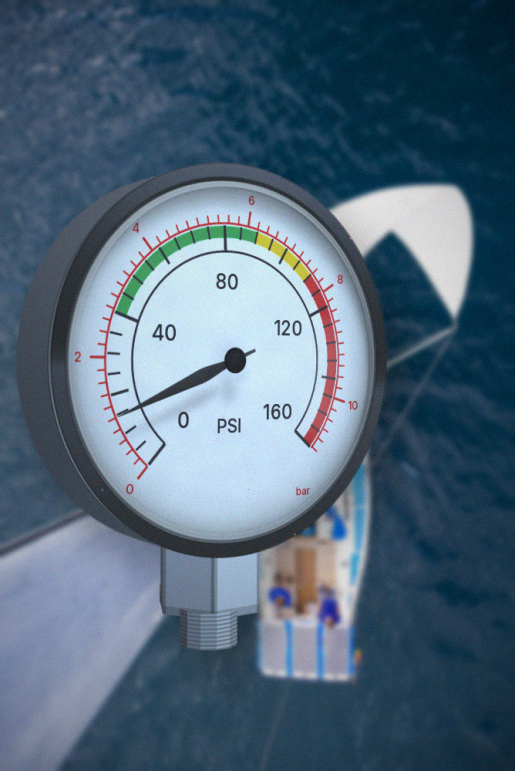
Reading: 15; psi
